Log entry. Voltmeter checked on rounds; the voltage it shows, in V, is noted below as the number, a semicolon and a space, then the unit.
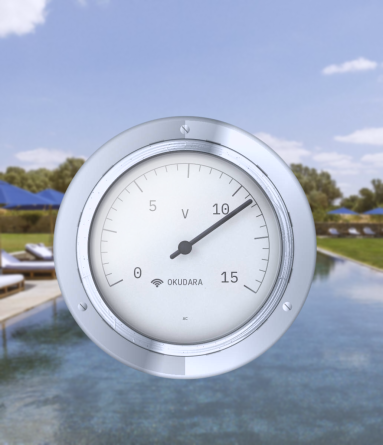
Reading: 10.75; V
